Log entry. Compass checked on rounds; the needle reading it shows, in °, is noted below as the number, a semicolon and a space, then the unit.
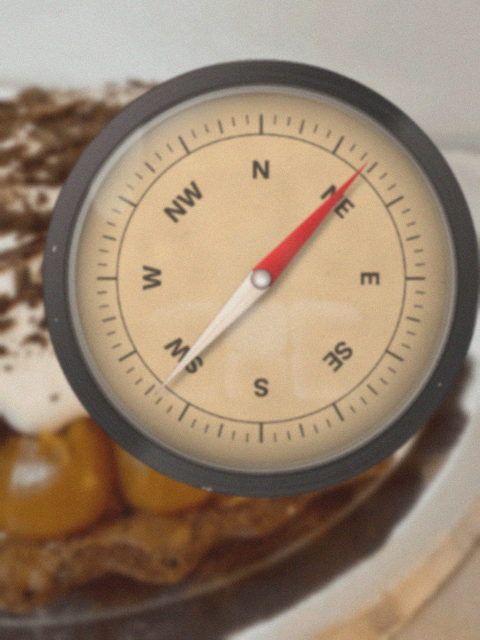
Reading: 42.5; °
